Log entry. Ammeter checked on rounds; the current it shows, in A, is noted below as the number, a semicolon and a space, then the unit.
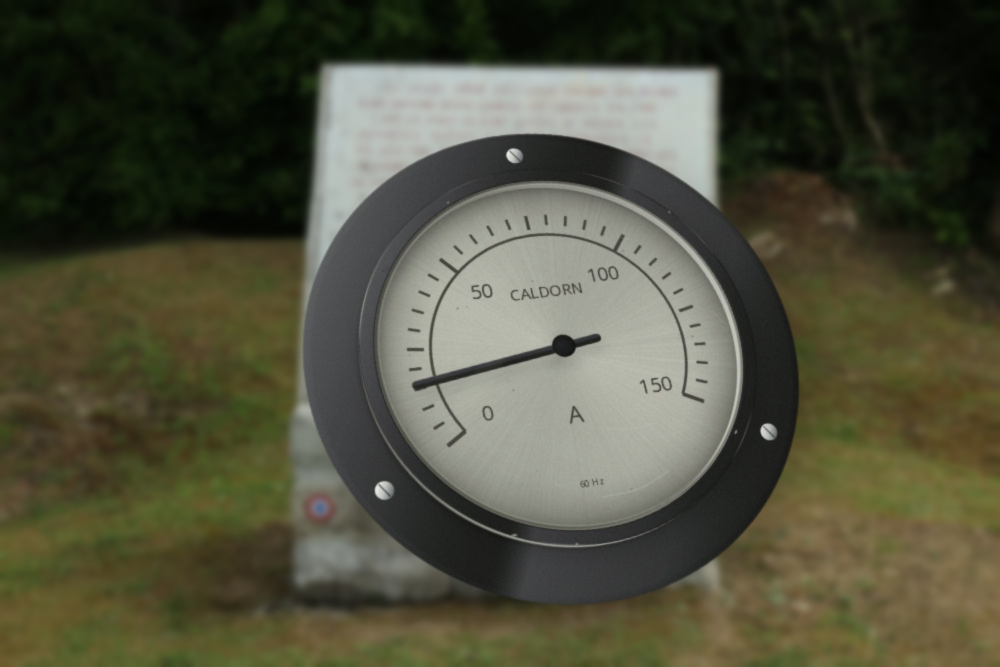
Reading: 15; A
